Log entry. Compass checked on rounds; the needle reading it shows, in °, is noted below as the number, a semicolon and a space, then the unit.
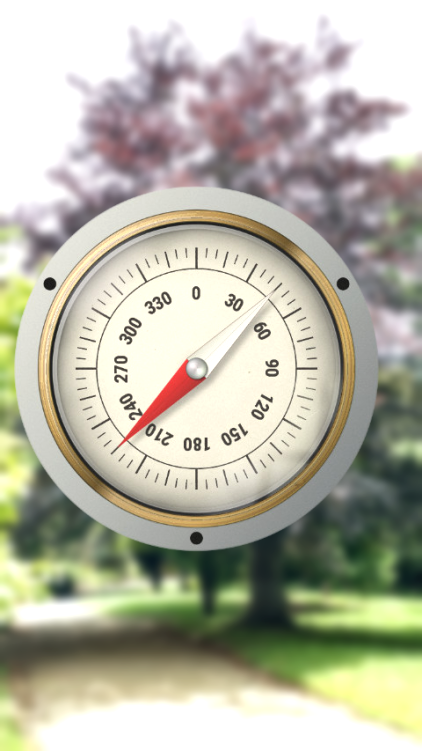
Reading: 225; °
